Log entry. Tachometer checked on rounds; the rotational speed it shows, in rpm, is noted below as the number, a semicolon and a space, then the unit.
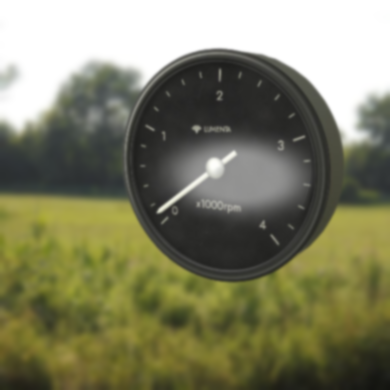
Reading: 100; rpm
